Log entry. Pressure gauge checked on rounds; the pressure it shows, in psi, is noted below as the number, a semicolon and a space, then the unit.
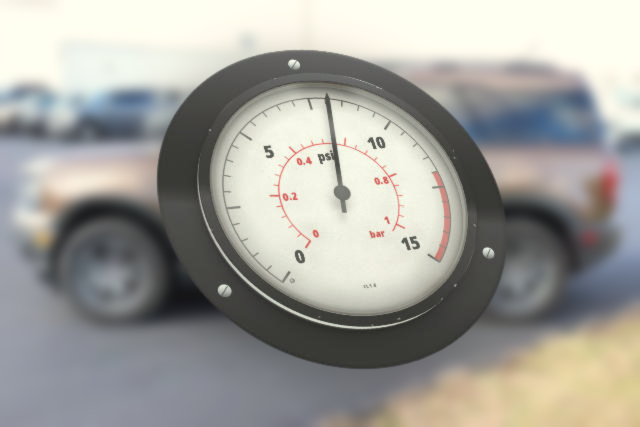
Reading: 8; psi
